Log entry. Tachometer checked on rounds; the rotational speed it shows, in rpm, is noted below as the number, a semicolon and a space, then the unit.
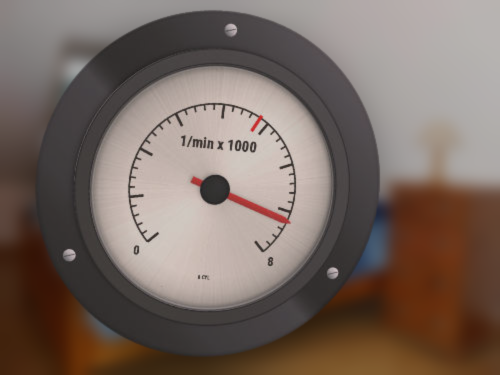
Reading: 7200; rpm
